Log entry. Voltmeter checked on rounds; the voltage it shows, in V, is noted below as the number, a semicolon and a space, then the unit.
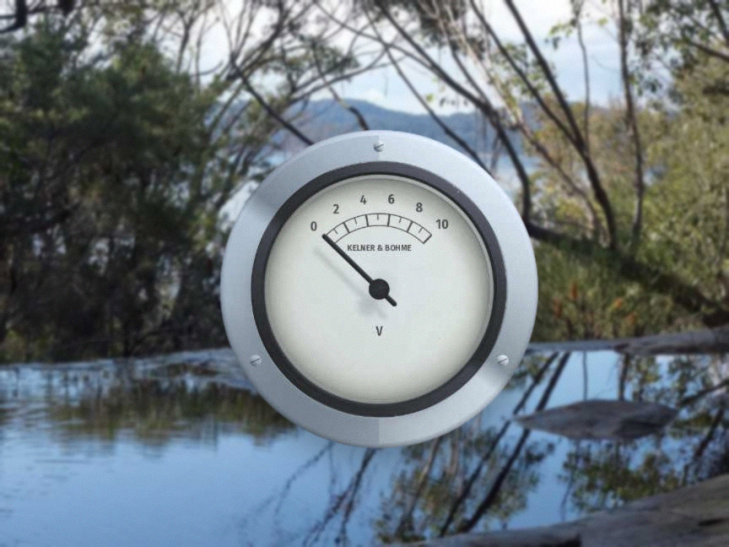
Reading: 0; V
